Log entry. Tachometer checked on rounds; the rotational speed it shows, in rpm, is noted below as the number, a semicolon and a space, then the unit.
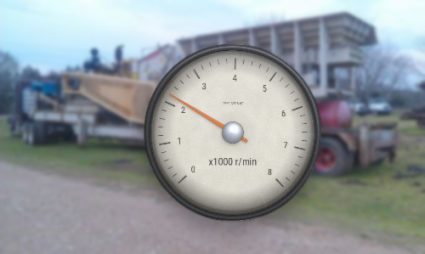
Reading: 2200; rpm
